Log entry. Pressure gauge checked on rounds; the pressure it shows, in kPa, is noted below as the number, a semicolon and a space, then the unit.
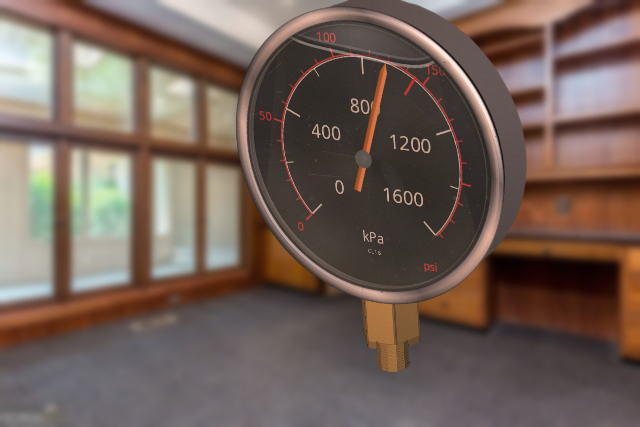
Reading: 900; kPa
